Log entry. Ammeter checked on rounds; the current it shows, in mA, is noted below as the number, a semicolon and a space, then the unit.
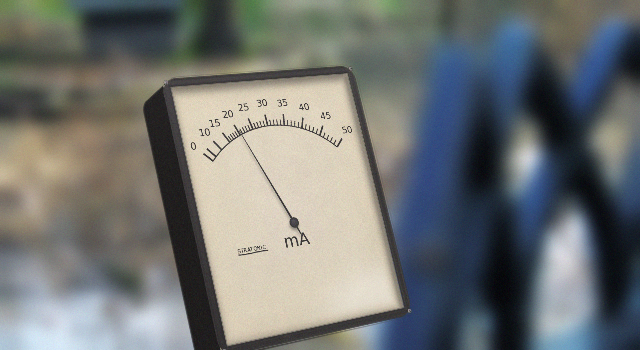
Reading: 20; mA
